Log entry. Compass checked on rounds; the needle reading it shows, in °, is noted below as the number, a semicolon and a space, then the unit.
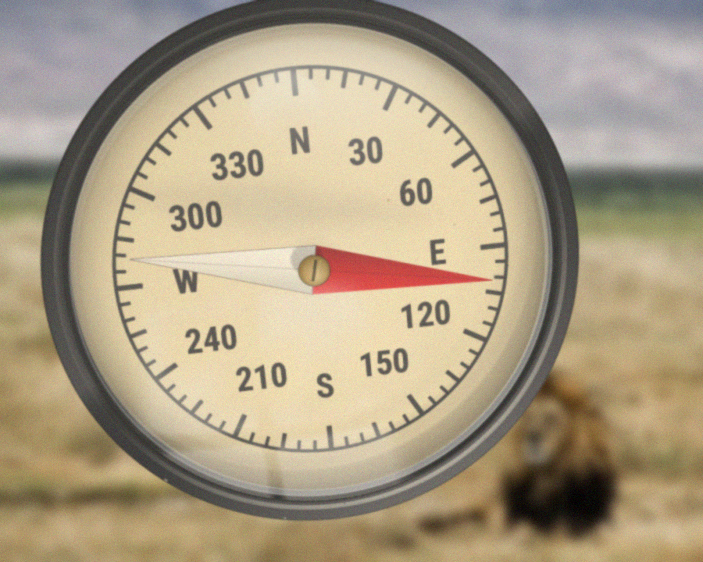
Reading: 100; °
